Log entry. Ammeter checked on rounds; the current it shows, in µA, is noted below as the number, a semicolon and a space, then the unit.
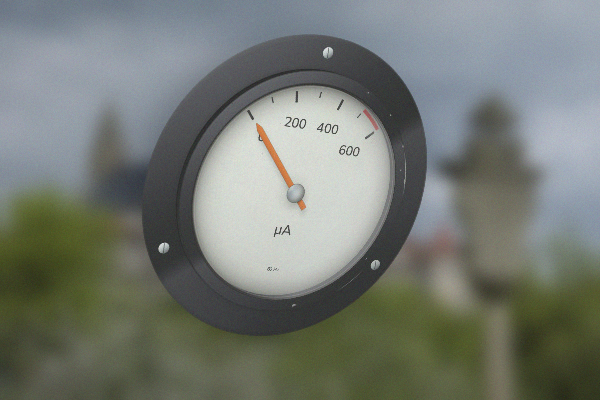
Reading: 0; µA
